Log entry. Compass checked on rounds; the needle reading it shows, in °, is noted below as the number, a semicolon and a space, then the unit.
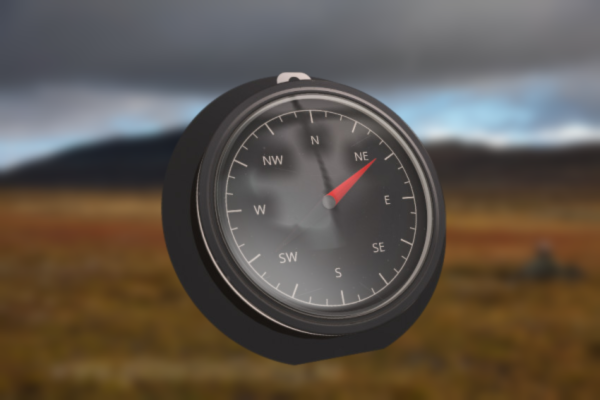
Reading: 55; °
